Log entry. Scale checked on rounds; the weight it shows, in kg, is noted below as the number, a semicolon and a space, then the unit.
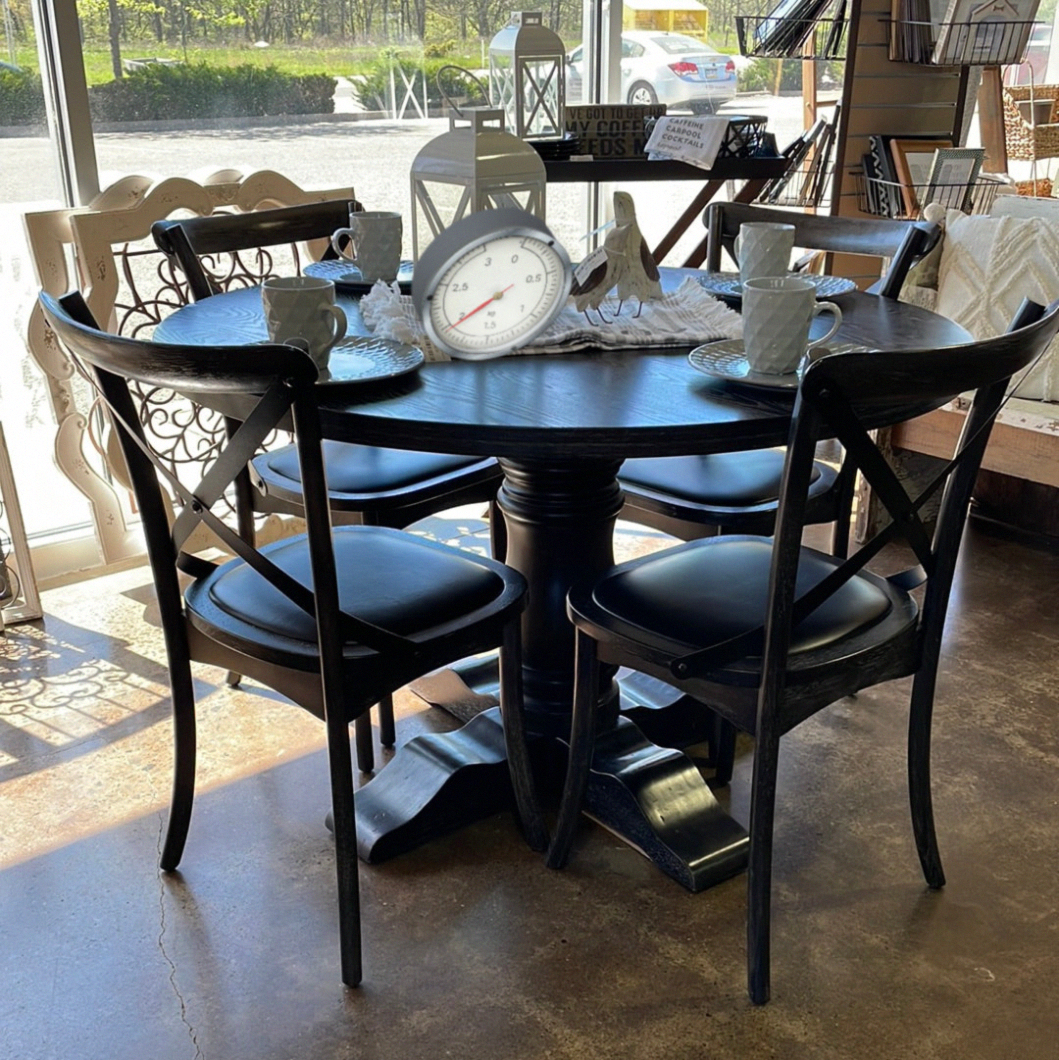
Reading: 2; kg
